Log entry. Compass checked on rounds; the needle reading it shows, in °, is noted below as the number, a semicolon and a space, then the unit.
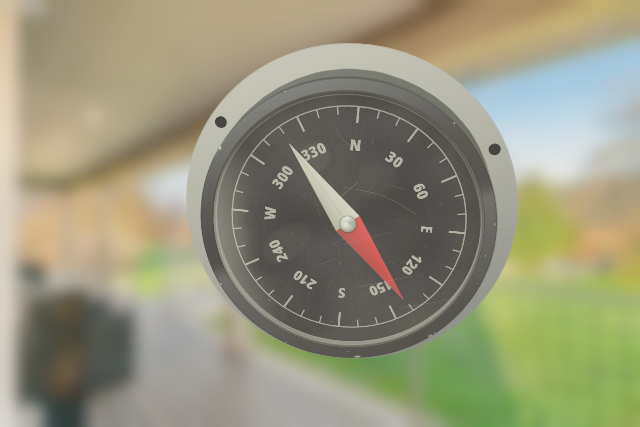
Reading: 140; °
